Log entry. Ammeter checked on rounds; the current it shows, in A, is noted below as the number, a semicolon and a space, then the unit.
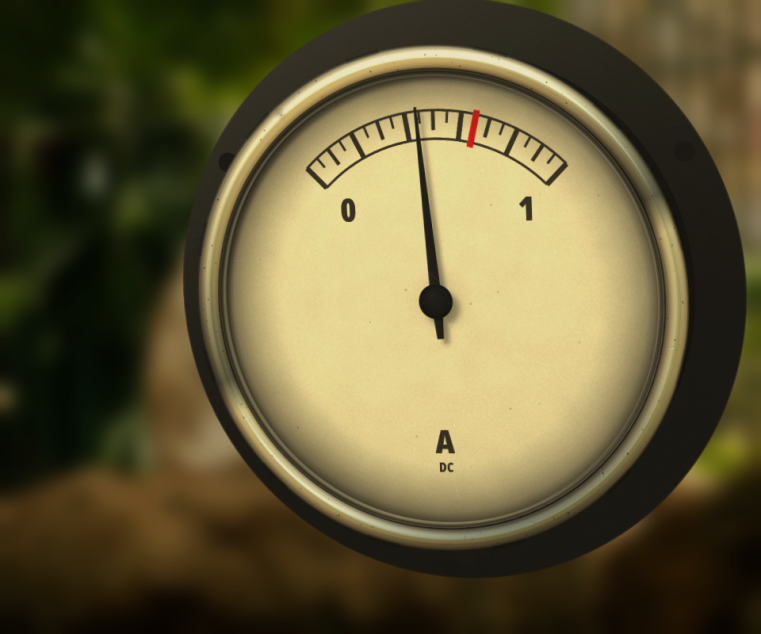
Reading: 0.45; A
